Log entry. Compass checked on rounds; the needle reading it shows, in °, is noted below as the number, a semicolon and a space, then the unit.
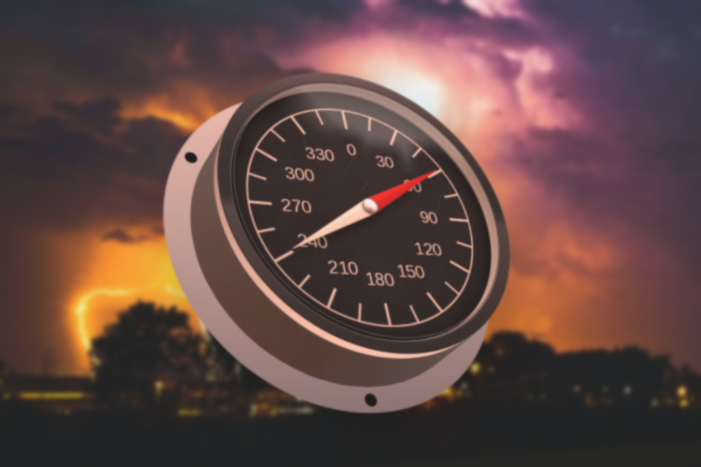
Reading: 60; °
